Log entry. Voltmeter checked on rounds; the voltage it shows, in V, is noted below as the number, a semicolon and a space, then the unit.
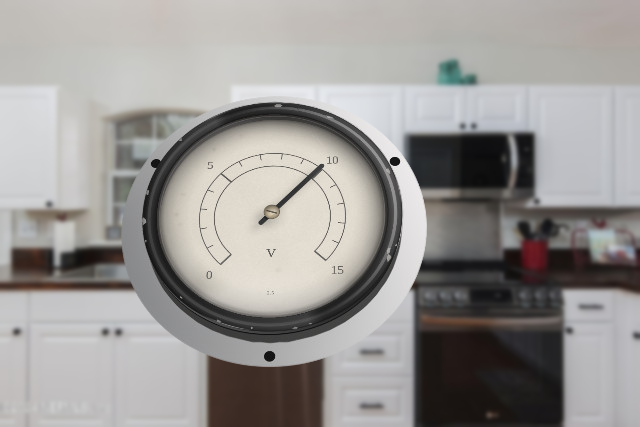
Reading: 10; V
